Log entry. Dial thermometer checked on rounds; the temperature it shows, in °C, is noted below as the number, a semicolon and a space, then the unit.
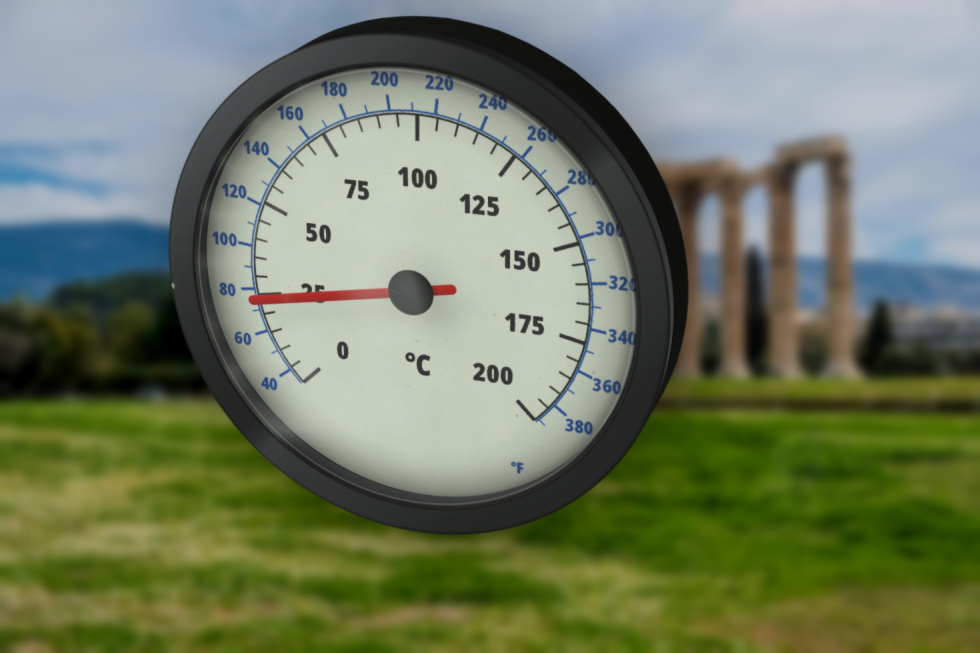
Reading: 25; °C
